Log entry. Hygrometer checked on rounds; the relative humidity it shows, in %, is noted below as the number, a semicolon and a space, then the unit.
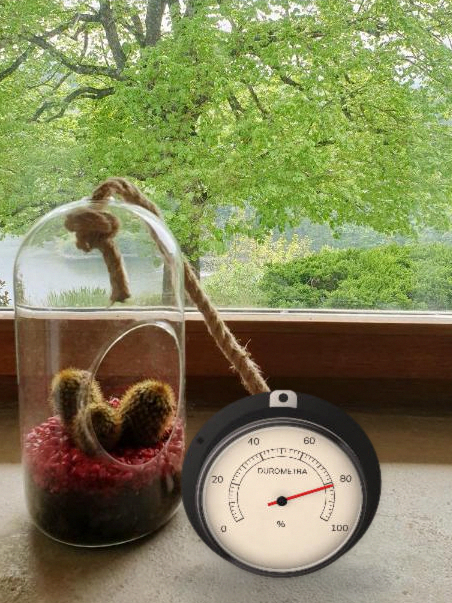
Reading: 80; %
